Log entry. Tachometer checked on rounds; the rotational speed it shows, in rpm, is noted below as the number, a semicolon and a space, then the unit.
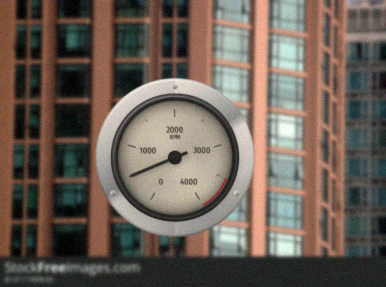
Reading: 500; rpm
